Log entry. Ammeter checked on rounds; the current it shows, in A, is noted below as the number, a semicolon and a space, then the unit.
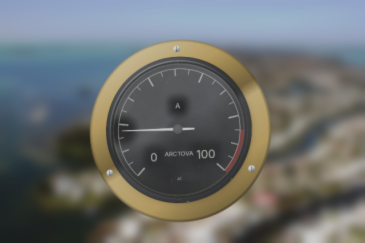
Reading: 17.5; A
